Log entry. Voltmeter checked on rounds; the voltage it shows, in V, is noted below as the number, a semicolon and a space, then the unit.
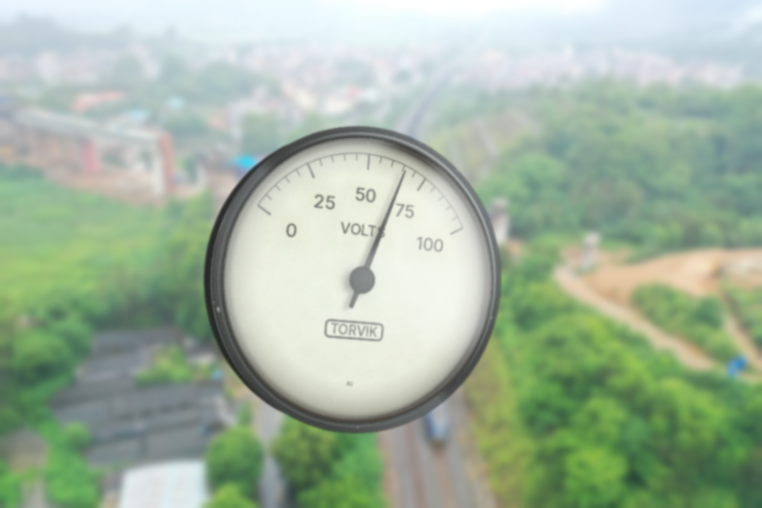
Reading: 65; V
